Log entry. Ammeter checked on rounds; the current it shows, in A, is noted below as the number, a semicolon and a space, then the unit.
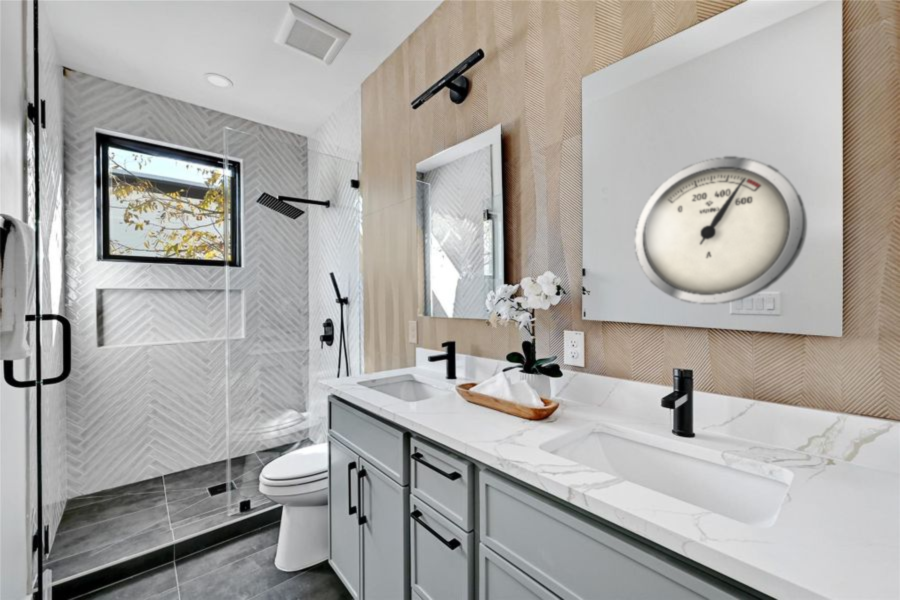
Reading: 500; A
